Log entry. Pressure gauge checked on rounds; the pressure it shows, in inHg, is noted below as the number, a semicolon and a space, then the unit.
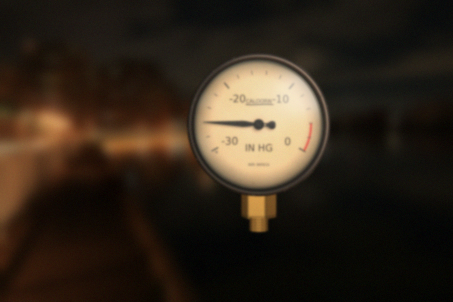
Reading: -26; inHg
